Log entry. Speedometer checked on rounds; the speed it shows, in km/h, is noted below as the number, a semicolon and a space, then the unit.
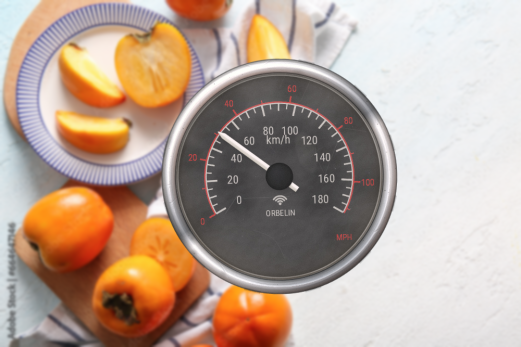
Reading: 50; km/h
